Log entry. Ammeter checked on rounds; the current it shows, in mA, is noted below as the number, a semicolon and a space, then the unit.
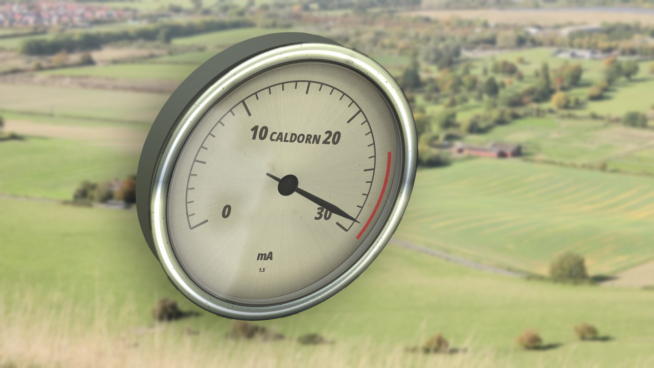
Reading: 29; mA
